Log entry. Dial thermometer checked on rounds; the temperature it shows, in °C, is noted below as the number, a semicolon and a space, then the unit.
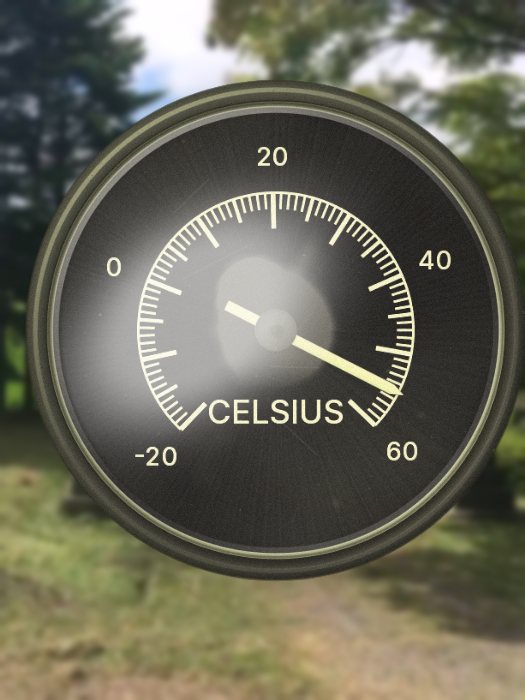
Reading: 55; °C
